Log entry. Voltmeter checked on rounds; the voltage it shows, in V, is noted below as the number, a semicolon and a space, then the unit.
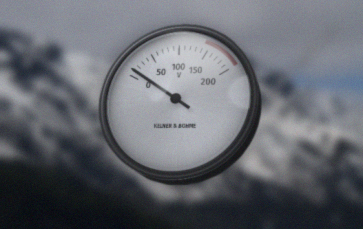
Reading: 10; V
